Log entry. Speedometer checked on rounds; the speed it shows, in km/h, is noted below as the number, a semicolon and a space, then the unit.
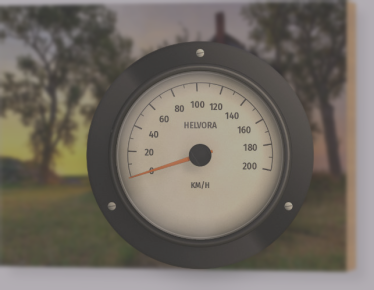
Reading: 0; km/h
